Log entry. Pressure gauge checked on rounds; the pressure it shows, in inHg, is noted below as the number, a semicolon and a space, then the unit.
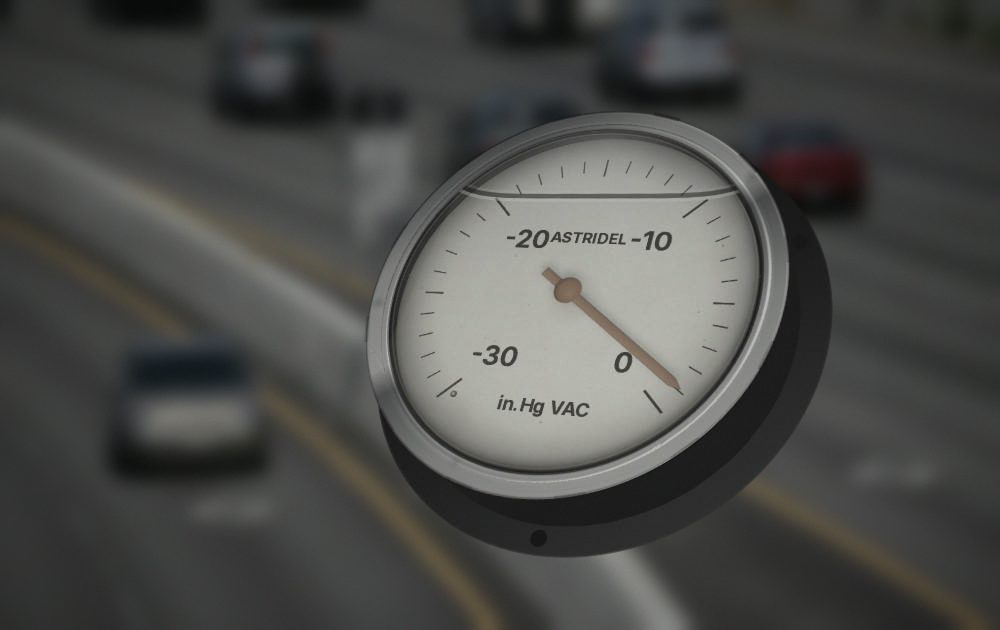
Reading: -1; inHg
